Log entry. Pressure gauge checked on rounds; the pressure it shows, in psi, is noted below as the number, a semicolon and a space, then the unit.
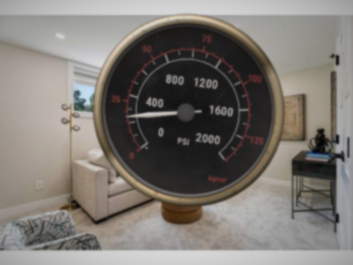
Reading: 250; psi
